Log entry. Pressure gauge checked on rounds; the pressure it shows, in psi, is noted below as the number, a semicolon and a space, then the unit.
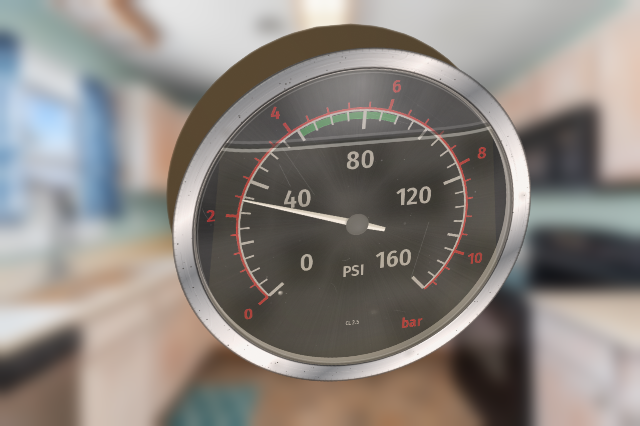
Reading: 35; psi
